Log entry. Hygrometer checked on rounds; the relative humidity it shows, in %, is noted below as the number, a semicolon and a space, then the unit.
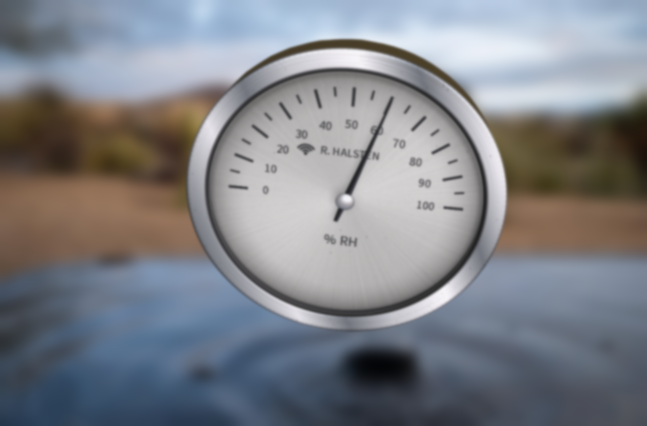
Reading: 60; %
